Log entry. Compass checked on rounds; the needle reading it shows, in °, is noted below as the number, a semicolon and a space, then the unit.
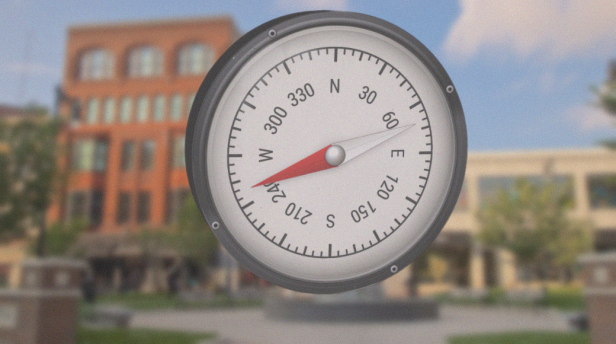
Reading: 250; °
